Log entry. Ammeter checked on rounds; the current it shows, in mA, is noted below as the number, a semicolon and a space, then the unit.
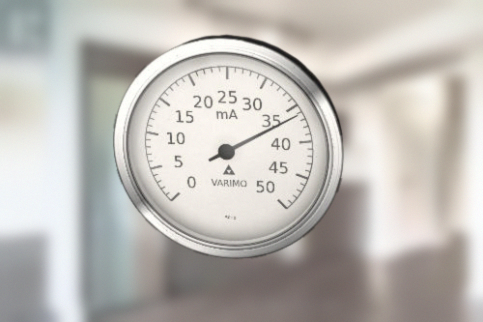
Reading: 36; mA
